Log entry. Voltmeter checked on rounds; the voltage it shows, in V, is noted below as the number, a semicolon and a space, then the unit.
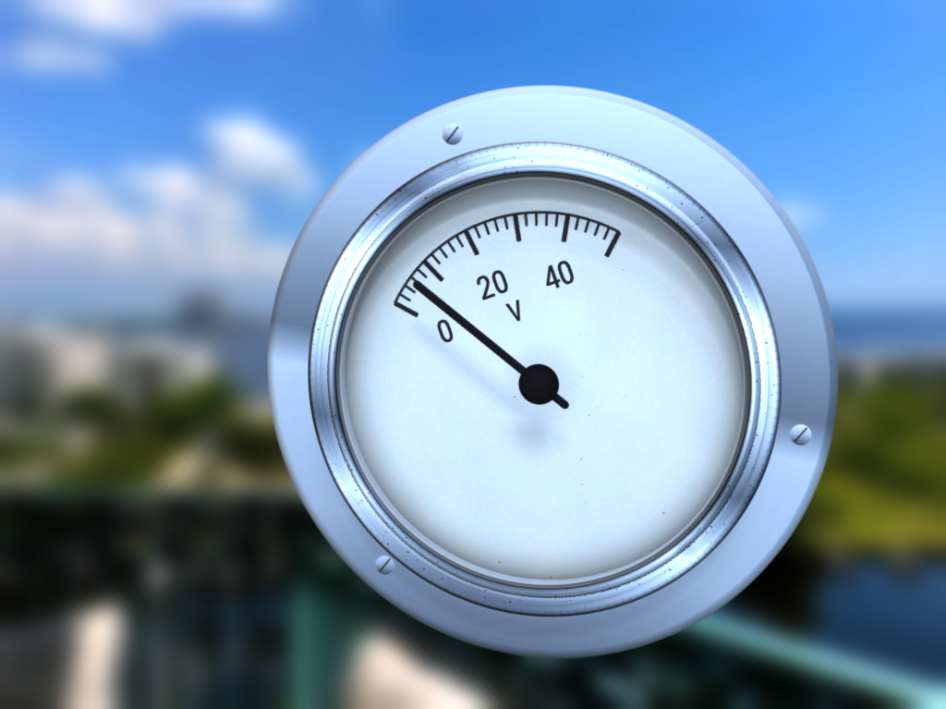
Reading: 6; V
